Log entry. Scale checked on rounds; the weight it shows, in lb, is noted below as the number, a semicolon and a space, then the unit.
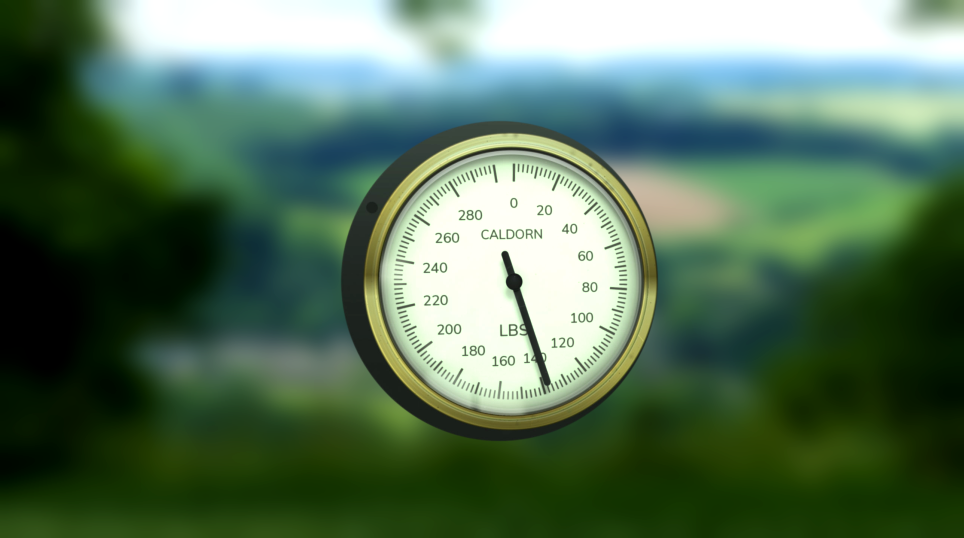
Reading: 138; lb
